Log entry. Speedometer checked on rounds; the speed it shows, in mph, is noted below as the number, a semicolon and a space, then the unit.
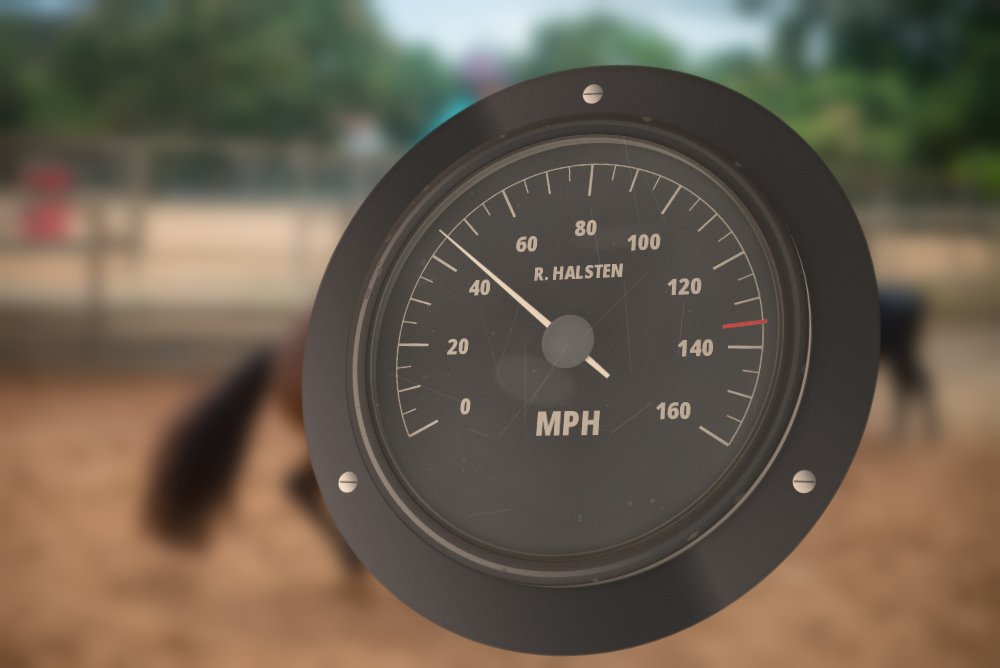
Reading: 45; mph
